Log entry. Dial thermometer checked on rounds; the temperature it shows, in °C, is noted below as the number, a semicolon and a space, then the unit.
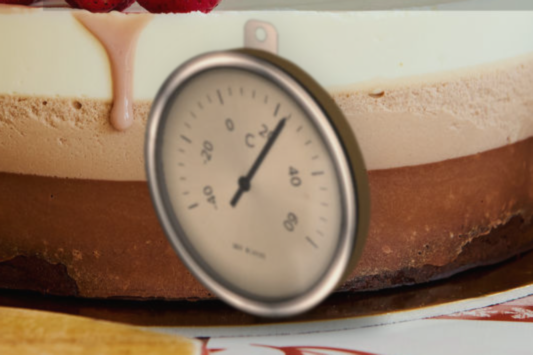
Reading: 24; °C
